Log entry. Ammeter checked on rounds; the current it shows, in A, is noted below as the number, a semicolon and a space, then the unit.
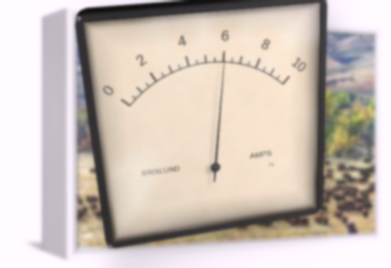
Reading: 6; A
